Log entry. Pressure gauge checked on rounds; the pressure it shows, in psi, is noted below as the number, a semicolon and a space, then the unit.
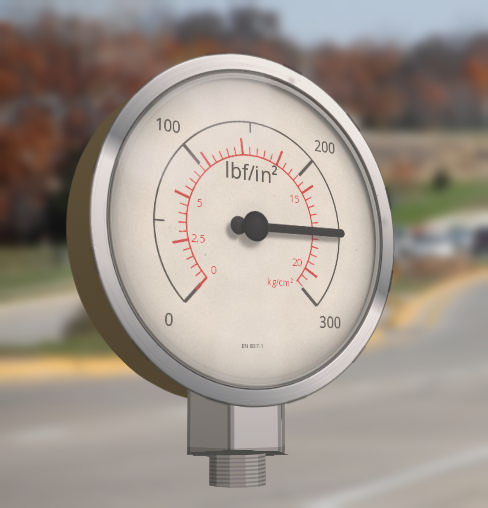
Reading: 250; psi
